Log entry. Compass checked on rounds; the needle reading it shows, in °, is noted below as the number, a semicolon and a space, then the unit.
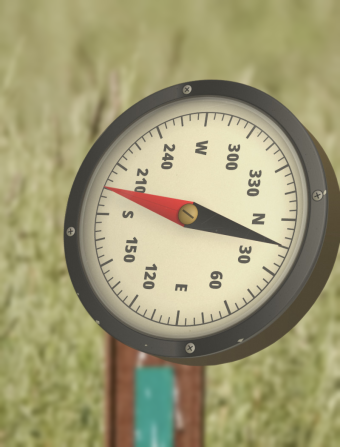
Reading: 195; °
